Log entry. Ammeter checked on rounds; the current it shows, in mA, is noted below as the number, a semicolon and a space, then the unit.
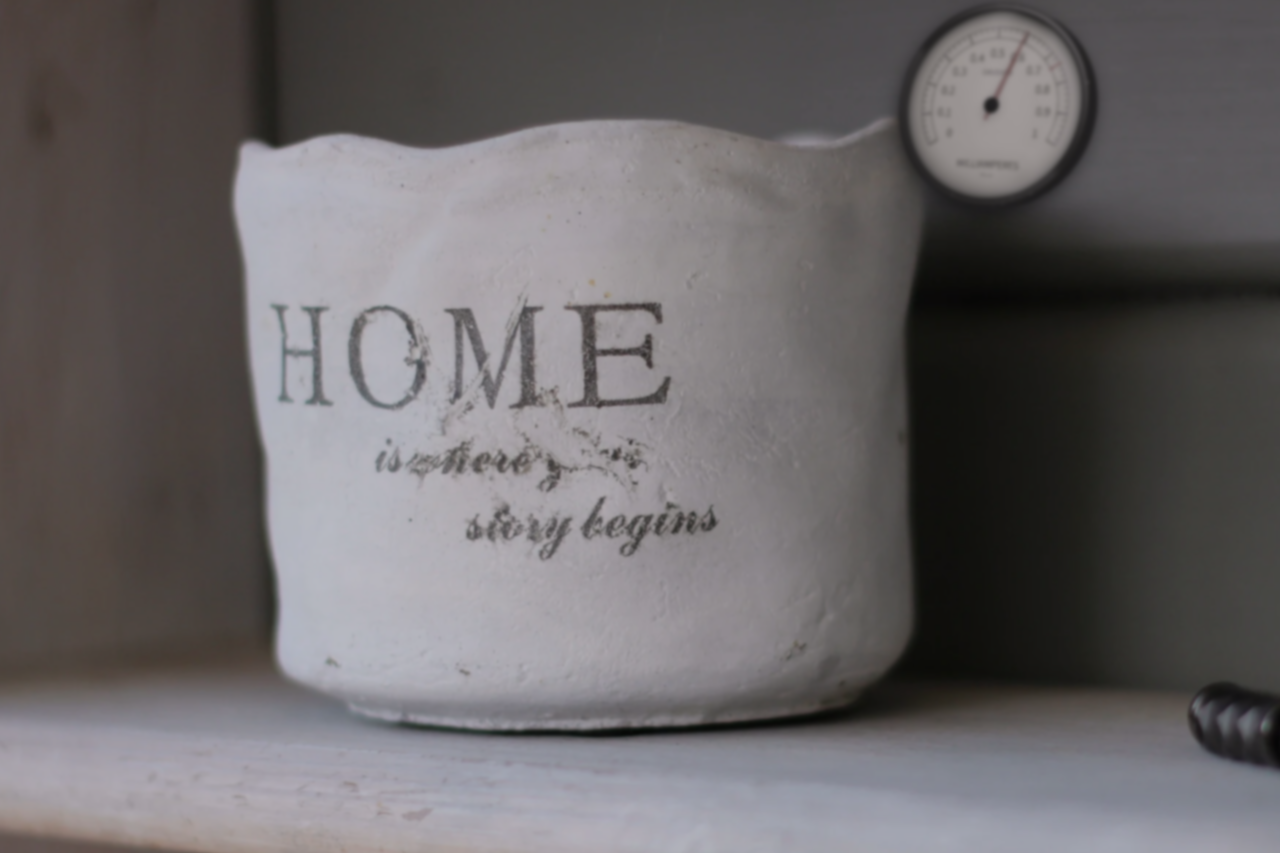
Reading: 0.6; mA
